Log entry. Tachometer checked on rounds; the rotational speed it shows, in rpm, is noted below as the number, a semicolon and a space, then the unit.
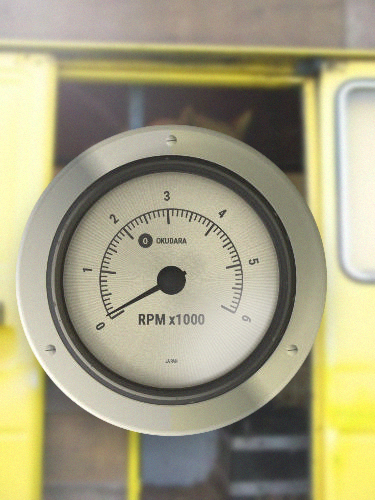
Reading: 100; rpm
